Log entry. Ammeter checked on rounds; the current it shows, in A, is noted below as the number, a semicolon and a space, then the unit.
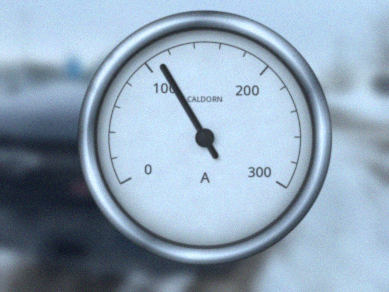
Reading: 110; A
